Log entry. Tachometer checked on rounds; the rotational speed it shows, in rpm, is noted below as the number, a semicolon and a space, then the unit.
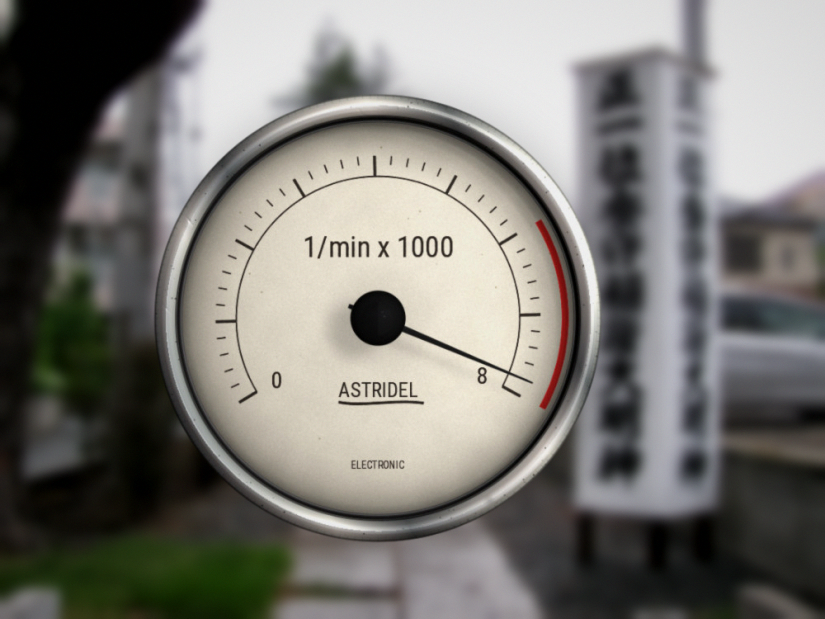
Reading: 7800; rpm
